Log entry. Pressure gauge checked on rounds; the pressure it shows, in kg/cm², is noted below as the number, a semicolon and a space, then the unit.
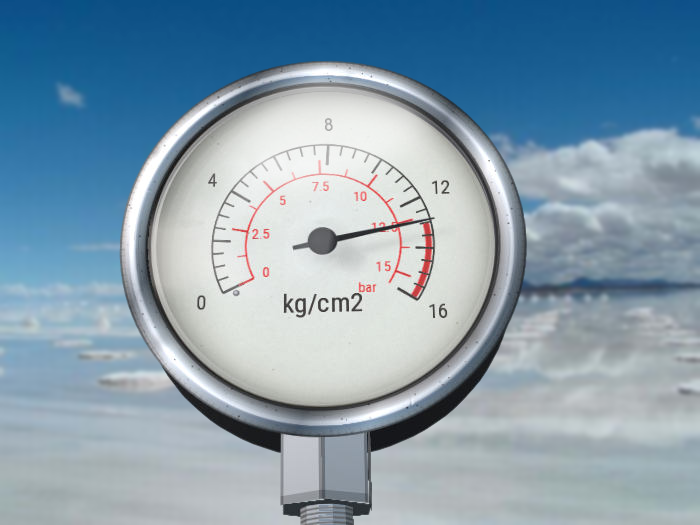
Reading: 13; kg/cm²
